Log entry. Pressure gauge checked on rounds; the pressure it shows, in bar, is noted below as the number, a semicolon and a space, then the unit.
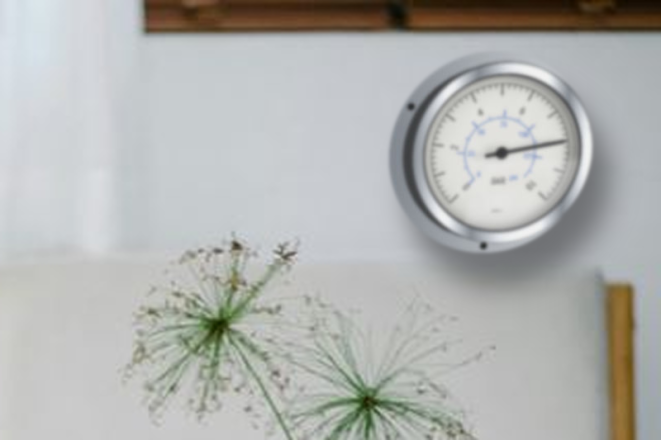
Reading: 8; bar
